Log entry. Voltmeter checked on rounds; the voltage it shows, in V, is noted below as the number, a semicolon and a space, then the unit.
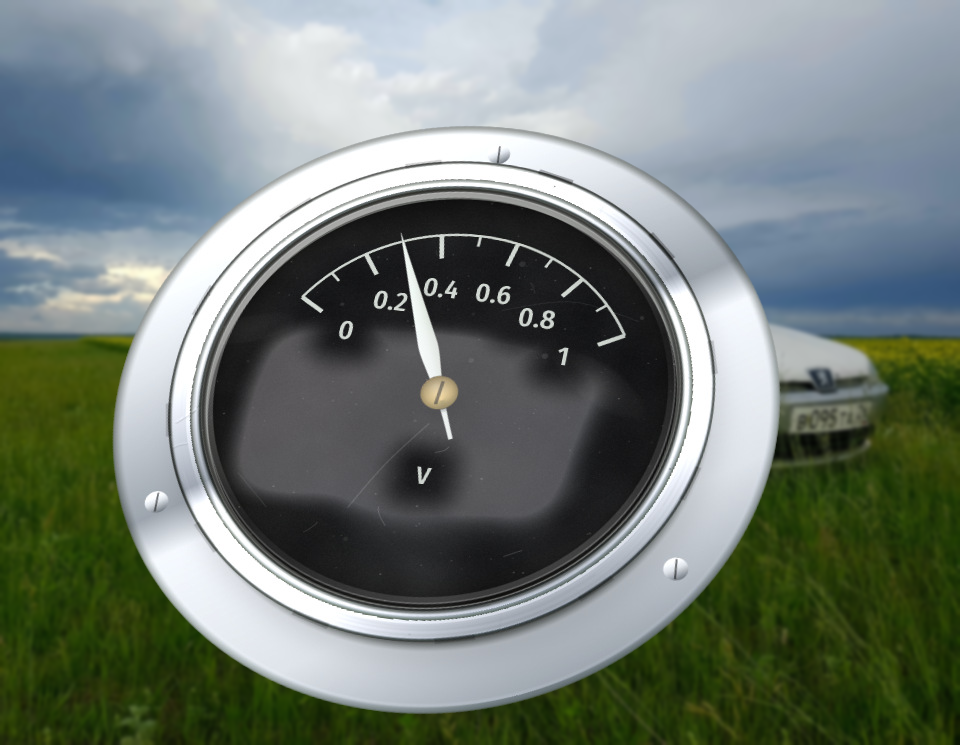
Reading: 0.3; V
